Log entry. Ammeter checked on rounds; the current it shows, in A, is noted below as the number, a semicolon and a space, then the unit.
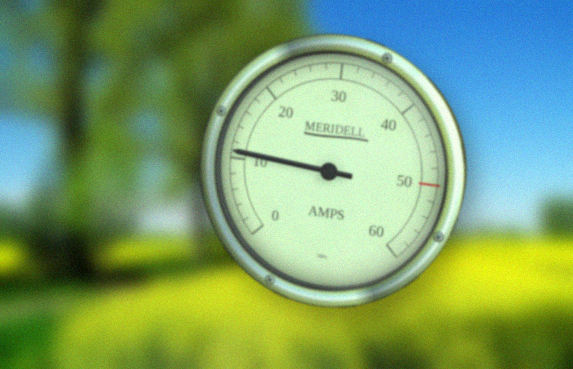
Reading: 11; A
